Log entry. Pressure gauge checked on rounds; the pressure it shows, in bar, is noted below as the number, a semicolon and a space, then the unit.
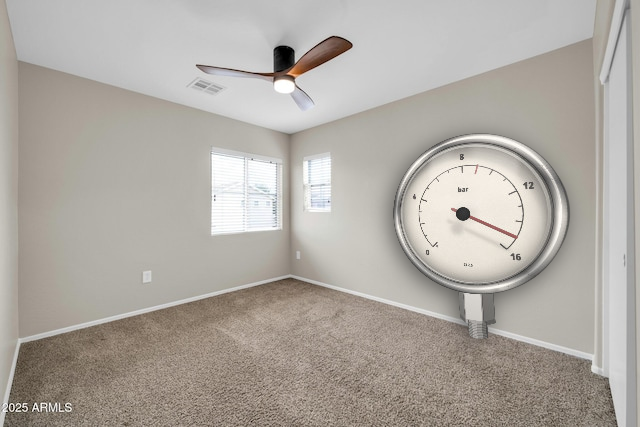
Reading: 15; bar
